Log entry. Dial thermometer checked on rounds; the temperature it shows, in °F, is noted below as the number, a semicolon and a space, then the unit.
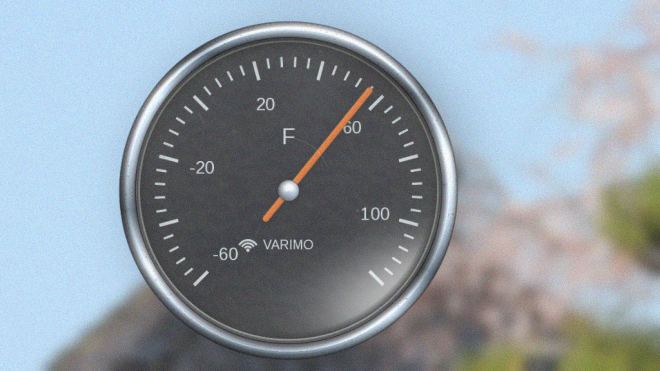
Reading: 56; °F
